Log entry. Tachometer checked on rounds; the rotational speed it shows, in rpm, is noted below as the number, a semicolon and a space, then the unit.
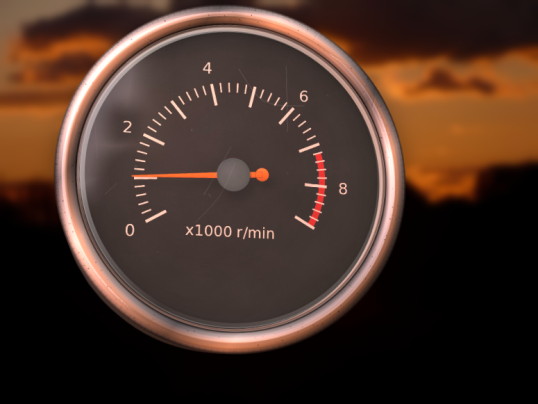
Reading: 1000; rpm
